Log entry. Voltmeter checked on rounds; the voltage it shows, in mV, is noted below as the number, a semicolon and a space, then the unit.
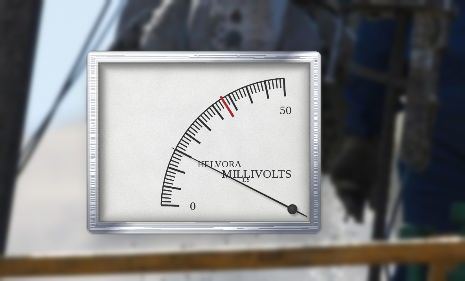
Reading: 15; mV
